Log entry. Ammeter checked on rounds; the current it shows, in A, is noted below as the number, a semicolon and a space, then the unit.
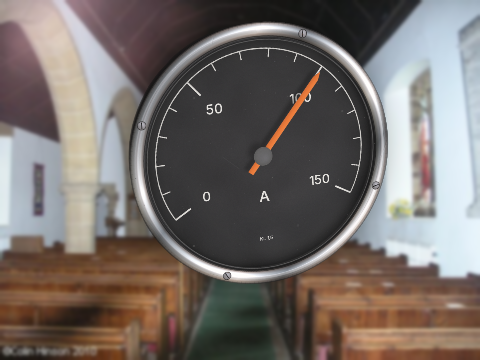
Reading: 100; A
